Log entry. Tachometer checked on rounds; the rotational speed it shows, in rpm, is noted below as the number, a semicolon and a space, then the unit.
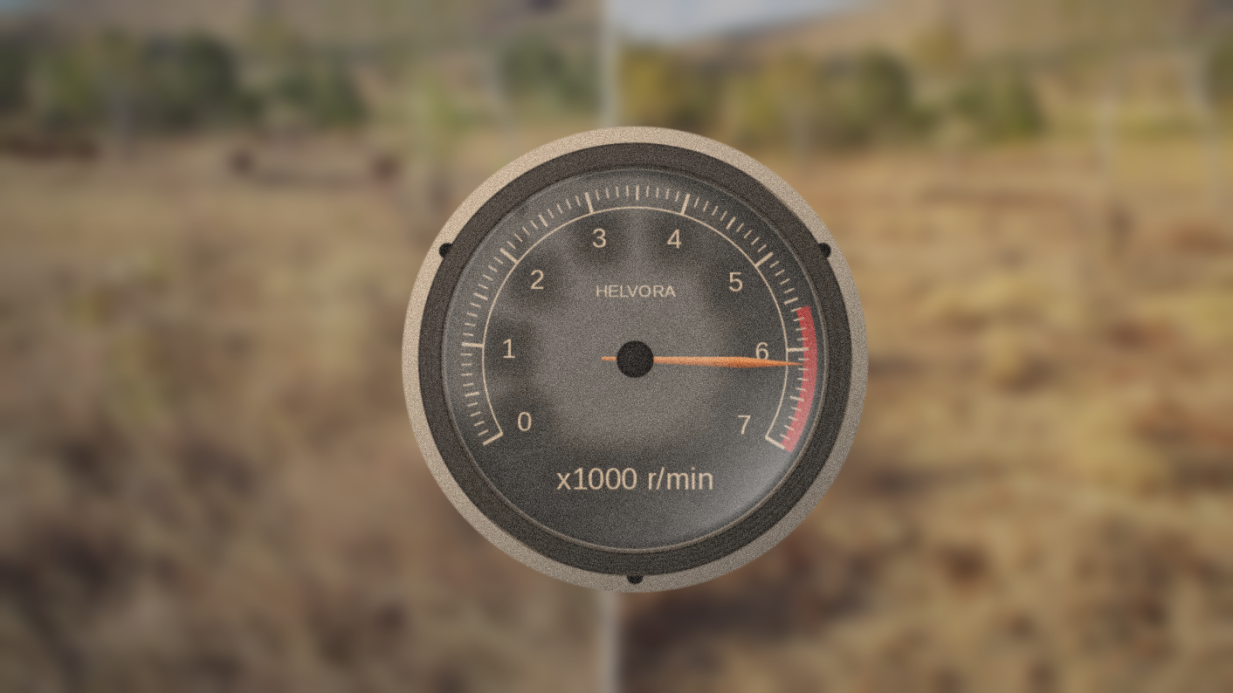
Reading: 6150; rpm
